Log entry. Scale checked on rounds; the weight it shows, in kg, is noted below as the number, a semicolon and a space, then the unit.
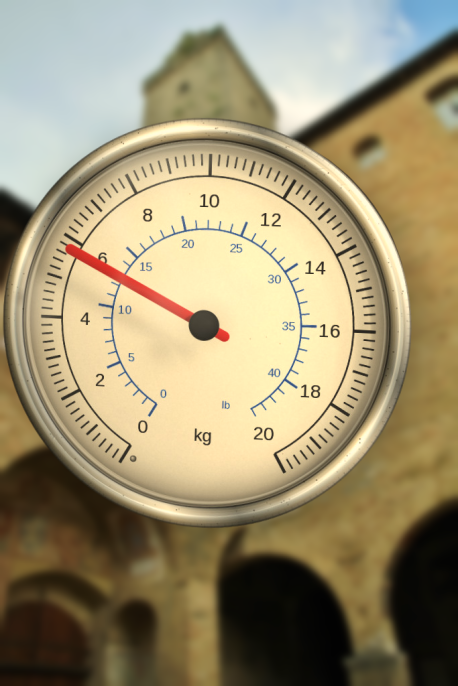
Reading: 5.8; kg
